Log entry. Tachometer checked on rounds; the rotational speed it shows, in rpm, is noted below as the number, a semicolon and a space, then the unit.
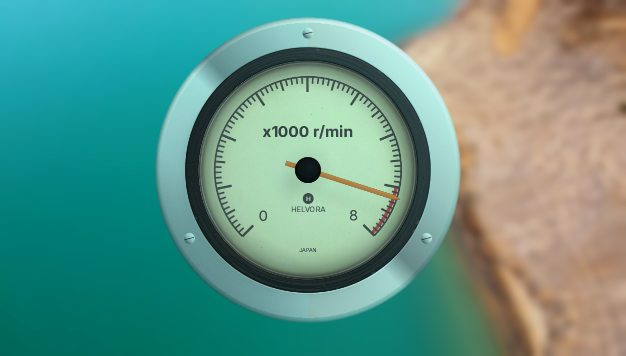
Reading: 7200; rpm
